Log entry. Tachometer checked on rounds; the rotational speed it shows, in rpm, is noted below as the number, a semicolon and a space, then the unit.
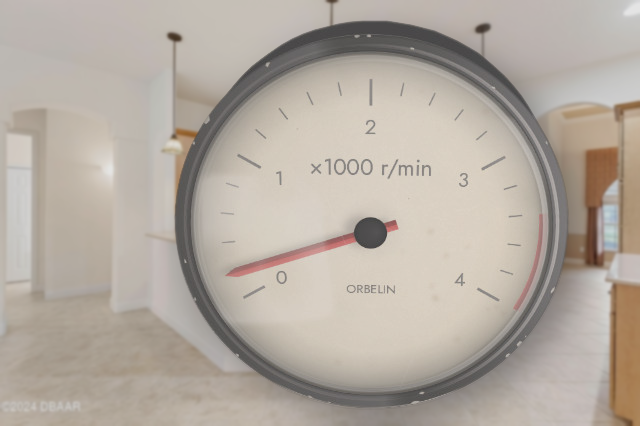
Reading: 200; rpm
